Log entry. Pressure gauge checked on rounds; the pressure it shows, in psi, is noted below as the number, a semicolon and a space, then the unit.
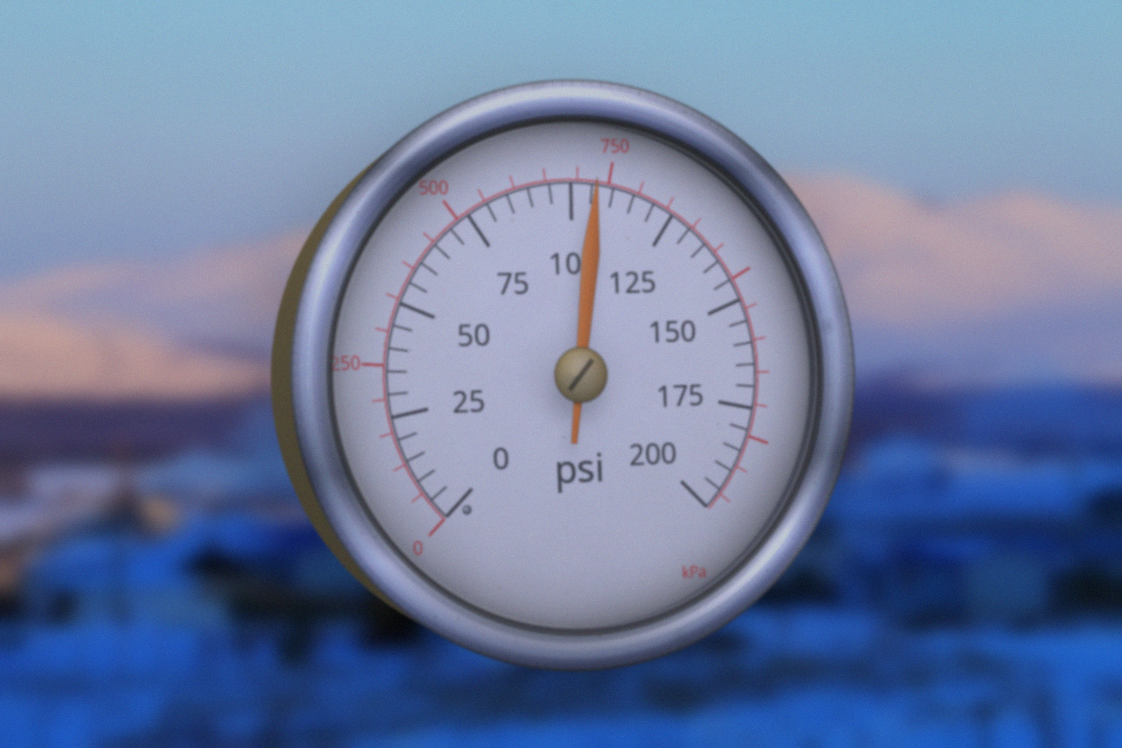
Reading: 105; psi
